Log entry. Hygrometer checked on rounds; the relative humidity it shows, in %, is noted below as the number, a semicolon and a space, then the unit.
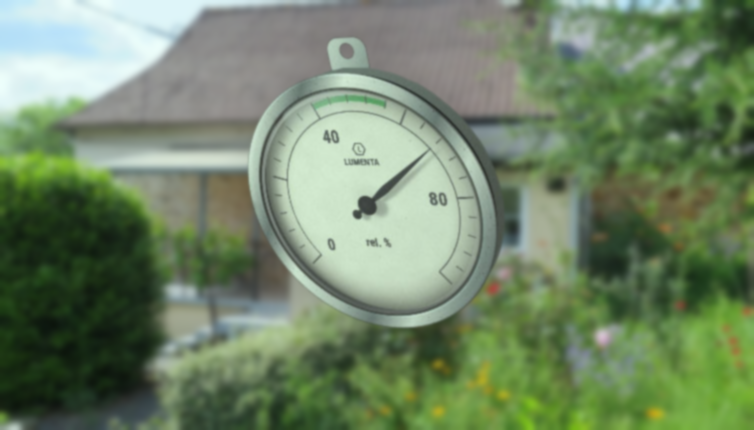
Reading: 68; %
